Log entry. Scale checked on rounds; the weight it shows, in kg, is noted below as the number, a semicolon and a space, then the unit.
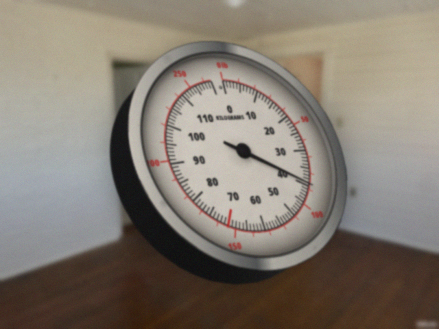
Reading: 40; kg
